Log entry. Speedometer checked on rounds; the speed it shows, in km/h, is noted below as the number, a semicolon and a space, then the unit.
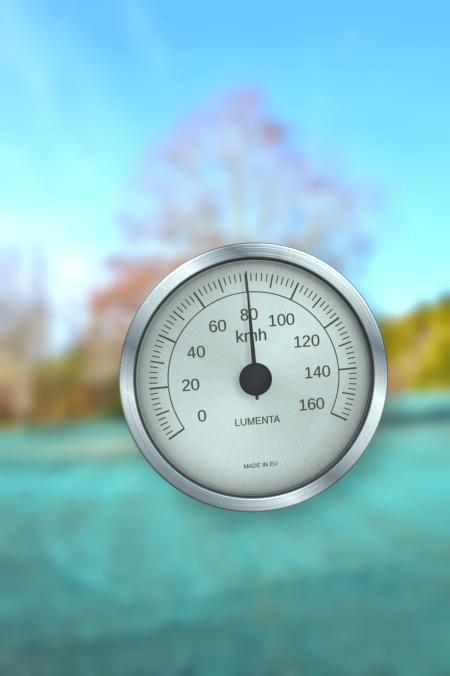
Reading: 80; km/h
